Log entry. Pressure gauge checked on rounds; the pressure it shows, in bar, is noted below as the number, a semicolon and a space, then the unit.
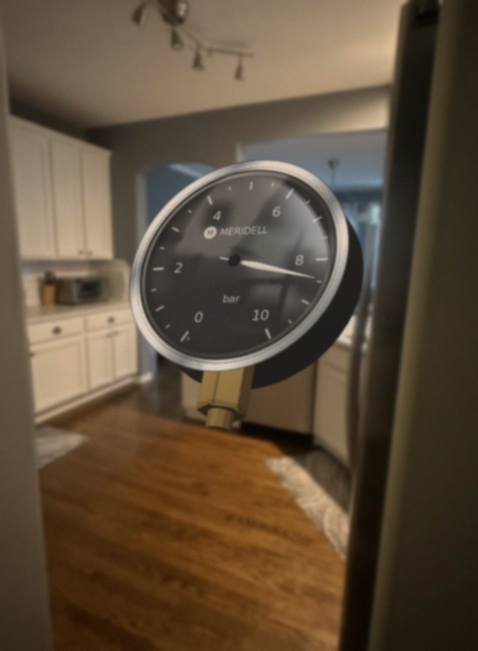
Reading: 8.5; bar
